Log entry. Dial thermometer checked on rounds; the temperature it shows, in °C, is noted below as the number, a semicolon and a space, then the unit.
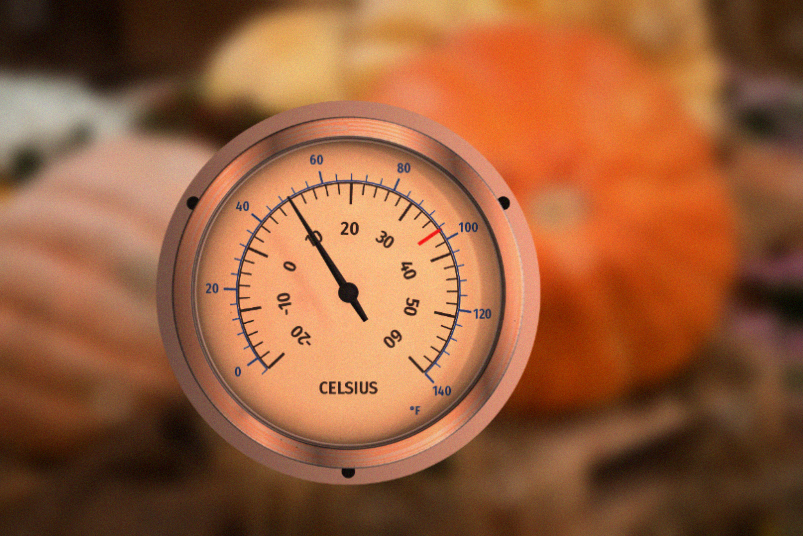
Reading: 10; °C
